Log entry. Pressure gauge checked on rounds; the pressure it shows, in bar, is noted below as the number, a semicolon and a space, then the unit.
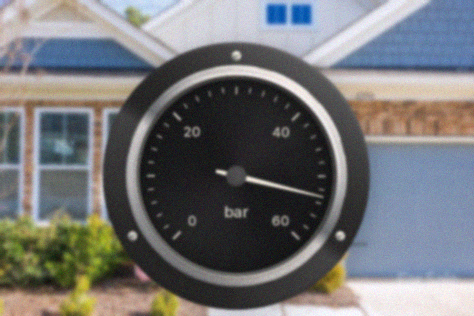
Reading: 53; bar
